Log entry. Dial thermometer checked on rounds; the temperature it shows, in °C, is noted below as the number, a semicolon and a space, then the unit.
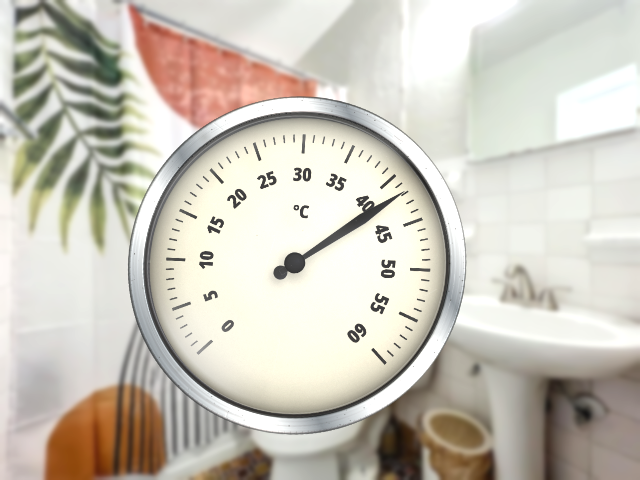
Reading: 42; °C
